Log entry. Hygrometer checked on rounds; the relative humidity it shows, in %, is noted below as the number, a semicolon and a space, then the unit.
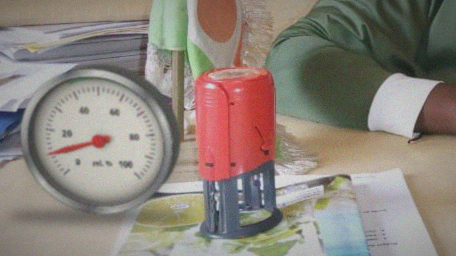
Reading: 10; %
